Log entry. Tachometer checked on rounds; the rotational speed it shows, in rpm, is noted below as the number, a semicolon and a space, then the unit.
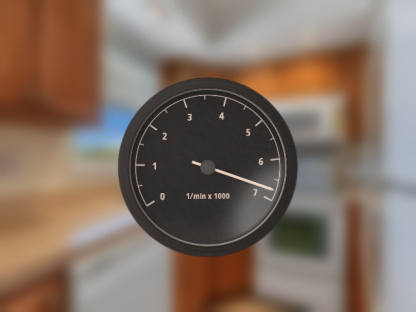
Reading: 6750; rpm
